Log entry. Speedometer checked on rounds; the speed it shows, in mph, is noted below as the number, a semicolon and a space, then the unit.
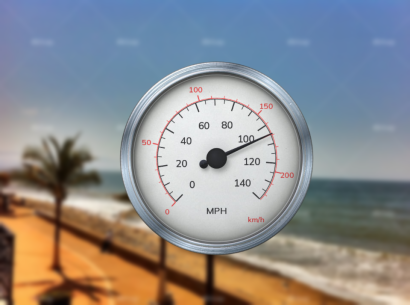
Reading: 105; mph
